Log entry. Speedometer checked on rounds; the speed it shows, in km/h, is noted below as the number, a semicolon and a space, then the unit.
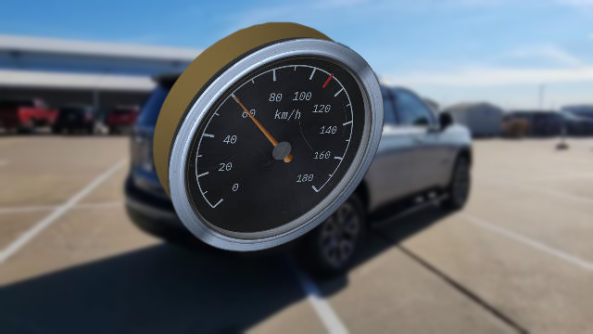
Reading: 60; km/h
